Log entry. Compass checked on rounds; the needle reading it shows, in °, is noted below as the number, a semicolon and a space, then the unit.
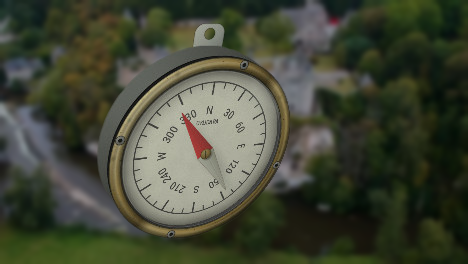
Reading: 325; °
